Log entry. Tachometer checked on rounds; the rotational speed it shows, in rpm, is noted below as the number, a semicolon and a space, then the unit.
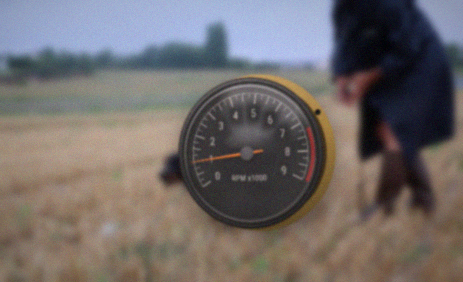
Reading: 1000; rpm
